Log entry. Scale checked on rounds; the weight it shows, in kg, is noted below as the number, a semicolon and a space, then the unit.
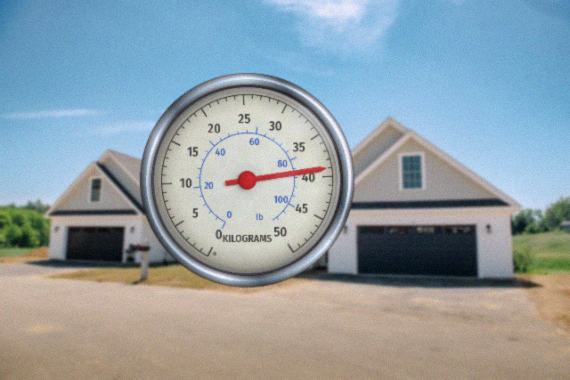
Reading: 39; kg
